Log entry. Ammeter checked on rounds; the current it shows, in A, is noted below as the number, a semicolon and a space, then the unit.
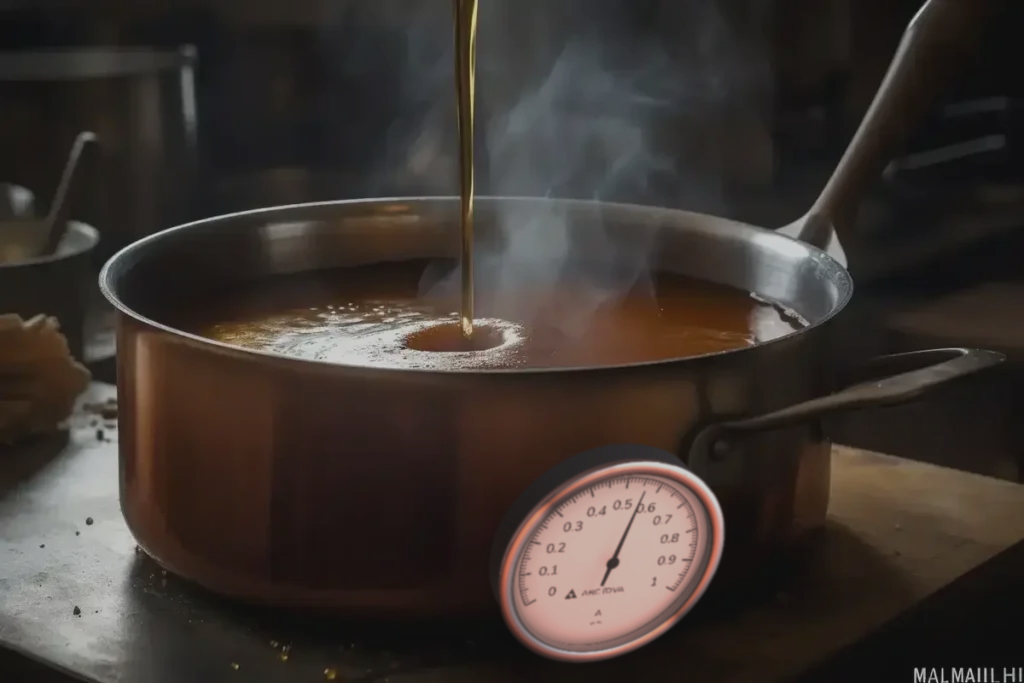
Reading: 0.55; A
